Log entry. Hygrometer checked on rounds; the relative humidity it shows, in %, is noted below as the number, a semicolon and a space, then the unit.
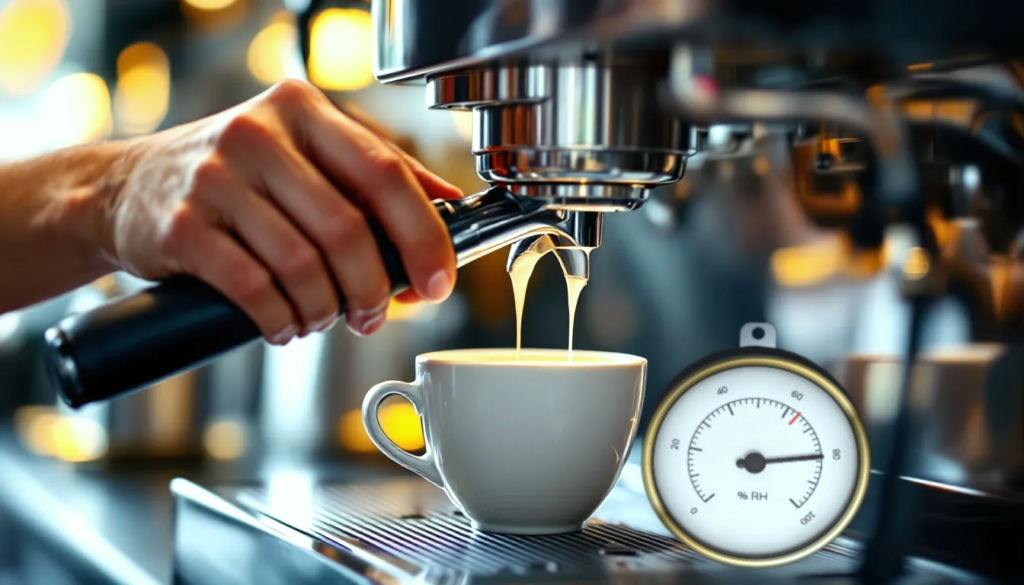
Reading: 80; %
